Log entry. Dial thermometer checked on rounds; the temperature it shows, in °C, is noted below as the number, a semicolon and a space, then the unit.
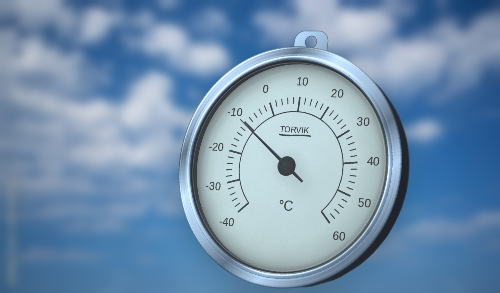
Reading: -10; °C
